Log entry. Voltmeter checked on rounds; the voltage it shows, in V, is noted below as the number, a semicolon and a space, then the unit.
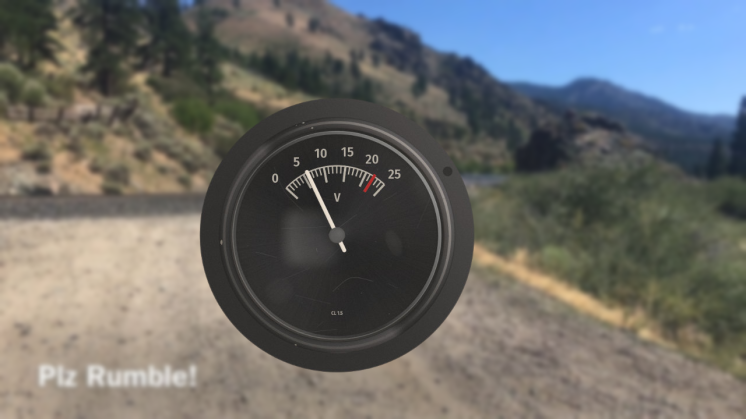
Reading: 6; V
